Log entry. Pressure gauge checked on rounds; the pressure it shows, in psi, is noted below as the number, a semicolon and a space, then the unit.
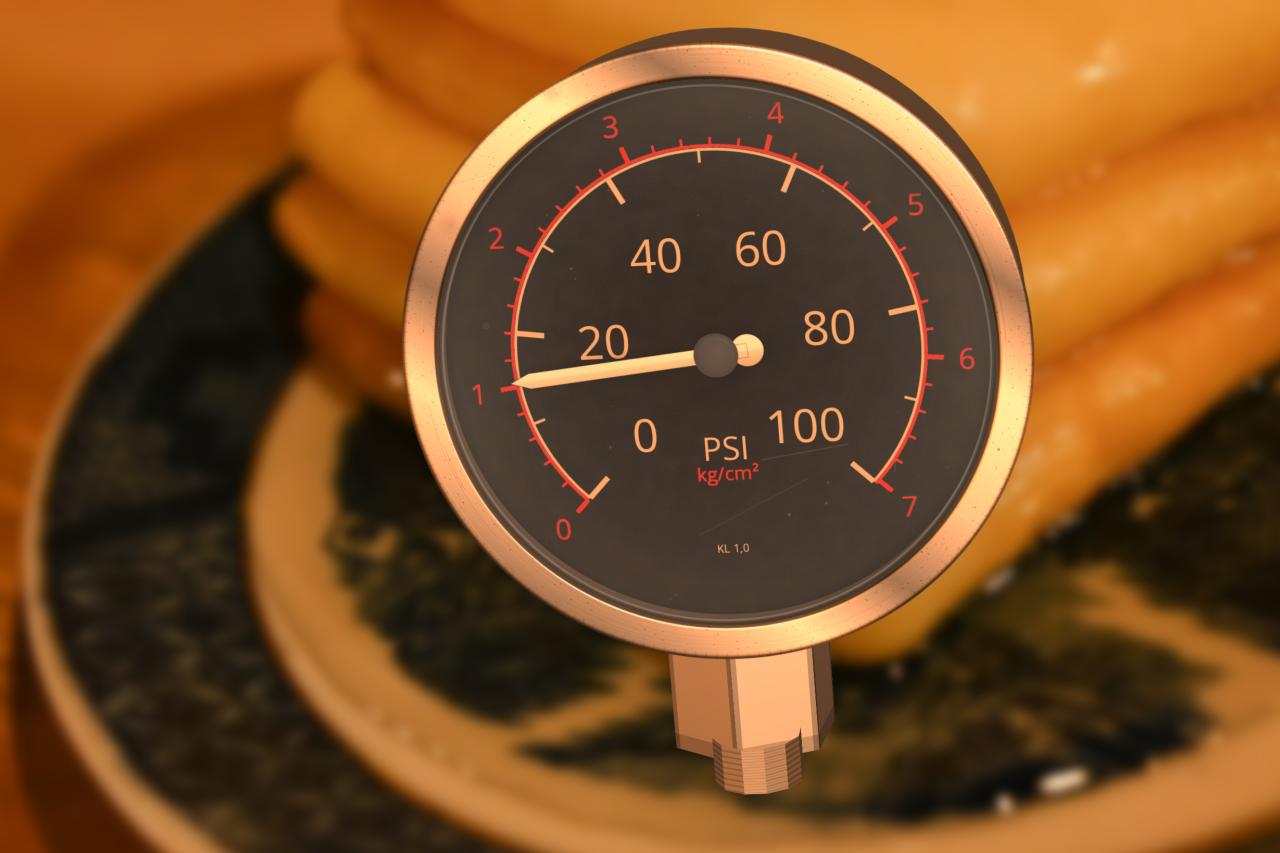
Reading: 15; psi
